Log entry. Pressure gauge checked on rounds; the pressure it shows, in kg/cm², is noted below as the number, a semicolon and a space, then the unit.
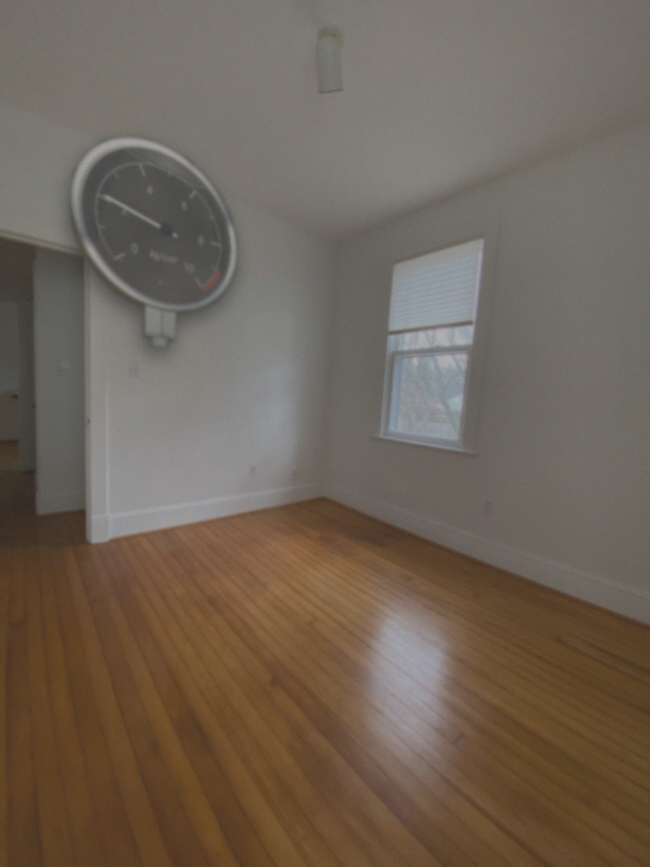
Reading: 2; kg/cm²
